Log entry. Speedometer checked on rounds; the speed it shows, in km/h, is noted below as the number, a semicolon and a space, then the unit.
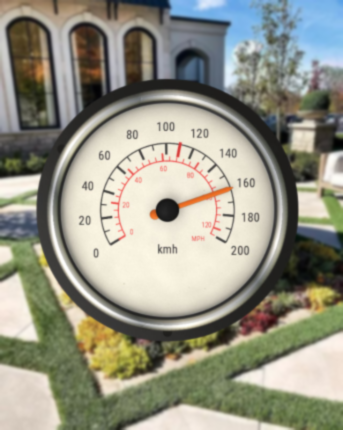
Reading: 160; km/h
